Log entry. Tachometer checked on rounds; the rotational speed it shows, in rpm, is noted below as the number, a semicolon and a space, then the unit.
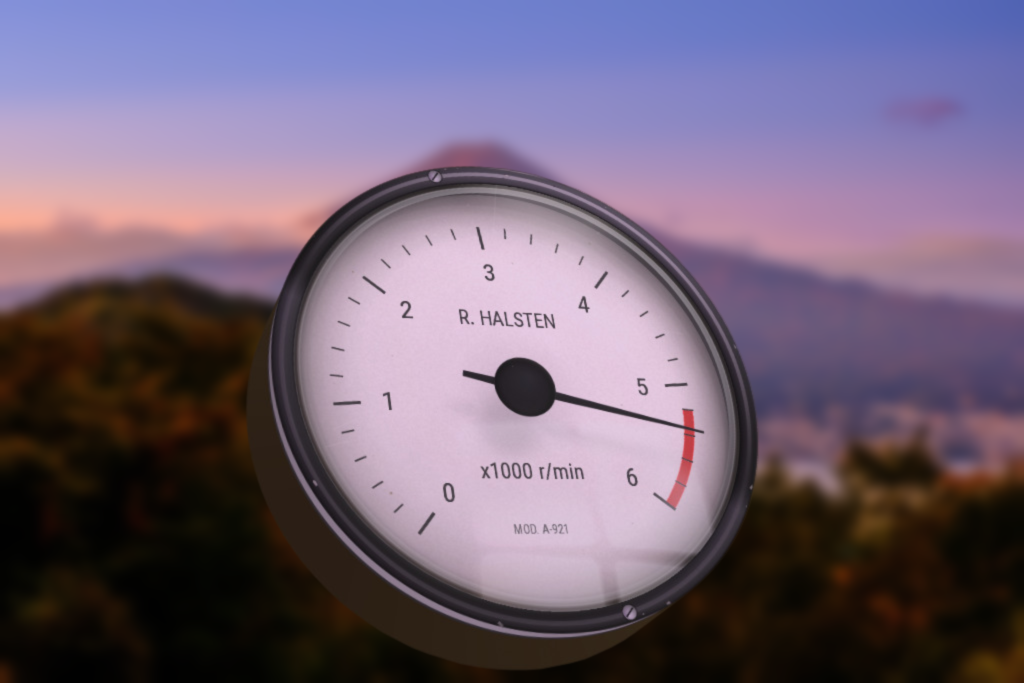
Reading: 5400; rpm
